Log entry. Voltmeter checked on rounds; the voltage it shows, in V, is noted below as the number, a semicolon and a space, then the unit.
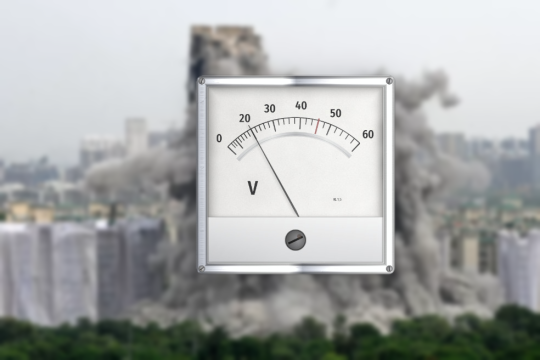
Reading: 20; V
